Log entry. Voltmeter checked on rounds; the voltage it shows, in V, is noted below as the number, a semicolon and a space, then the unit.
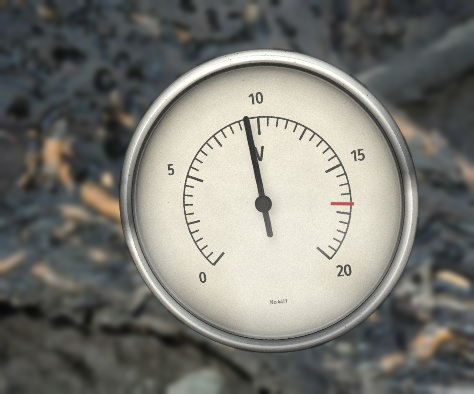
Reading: 9.5; V
